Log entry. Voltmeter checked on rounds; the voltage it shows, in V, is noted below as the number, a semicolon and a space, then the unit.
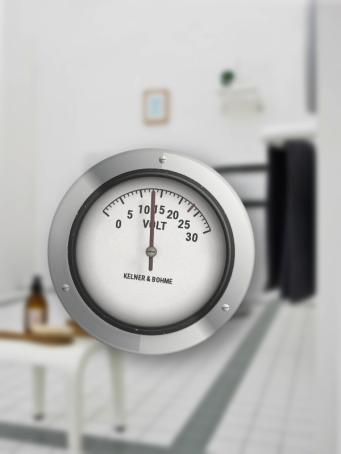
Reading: 13; V
